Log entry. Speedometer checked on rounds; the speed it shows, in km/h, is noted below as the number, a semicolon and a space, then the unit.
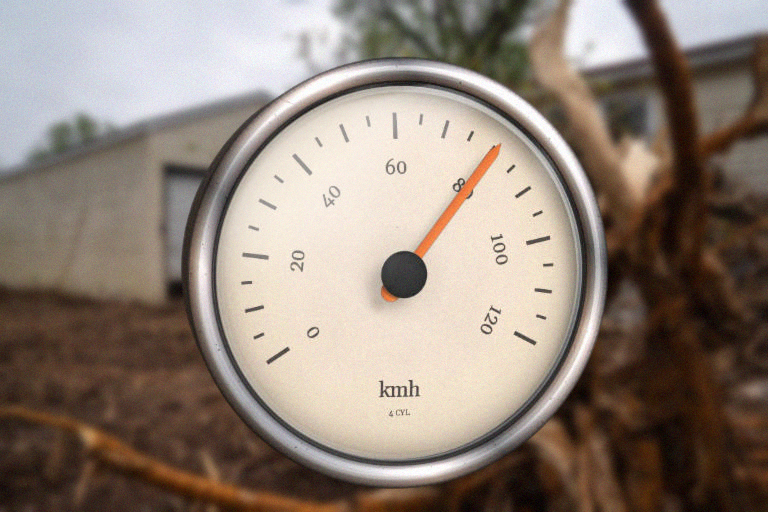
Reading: 80; km/h
